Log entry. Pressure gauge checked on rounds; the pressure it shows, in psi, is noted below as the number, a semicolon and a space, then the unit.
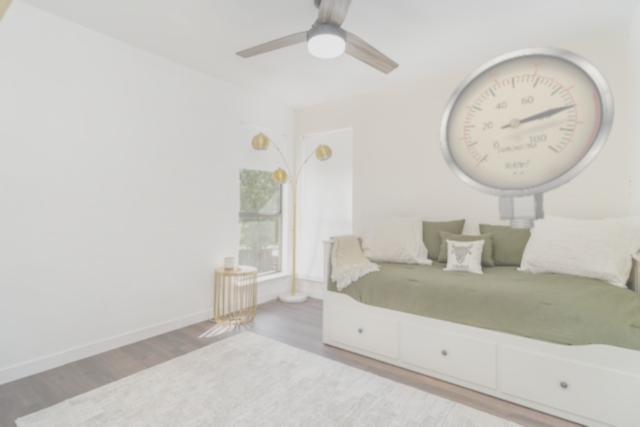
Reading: 80; psi
